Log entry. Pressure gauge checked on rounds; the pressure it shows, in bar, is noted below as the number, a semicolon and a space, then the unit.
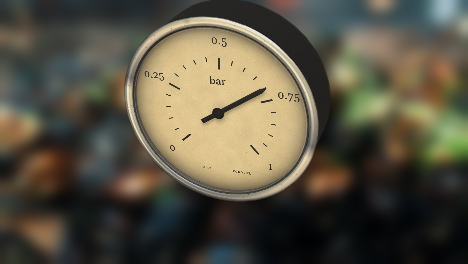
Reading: 0.7; bar
